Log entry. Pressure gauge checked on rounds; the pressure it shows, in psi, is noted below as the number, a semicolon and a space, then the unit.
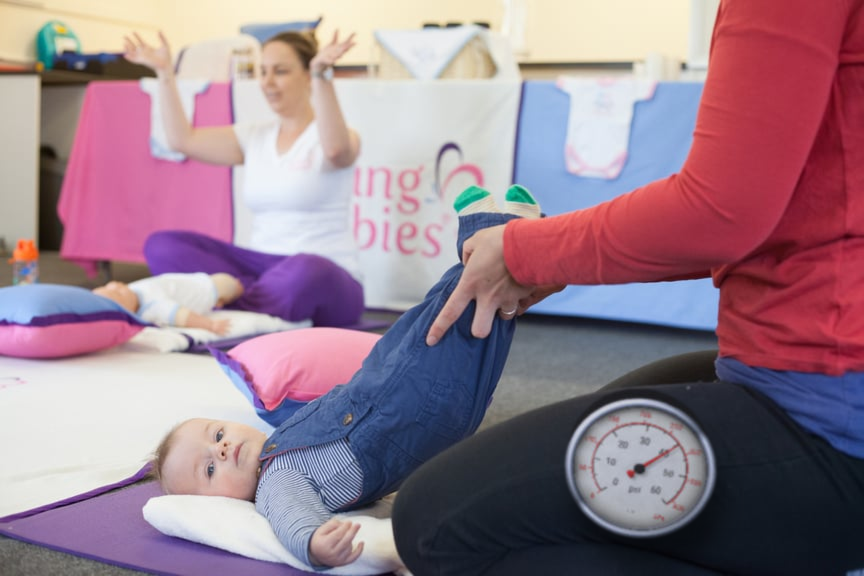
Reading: 40; psi
